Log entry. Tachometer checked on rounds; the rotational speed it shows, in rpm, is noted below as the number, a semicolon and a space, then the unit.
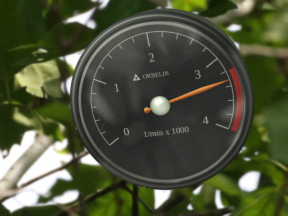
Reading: 3300; rpm
